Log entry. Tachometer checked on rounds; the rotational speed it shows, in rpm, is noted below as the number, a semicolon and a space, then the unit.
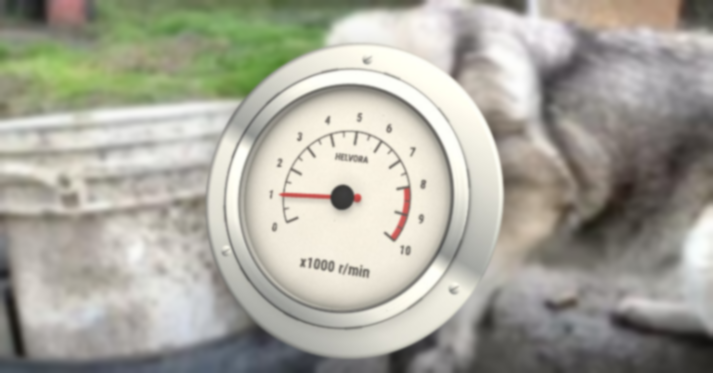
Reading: 1000; rpm
